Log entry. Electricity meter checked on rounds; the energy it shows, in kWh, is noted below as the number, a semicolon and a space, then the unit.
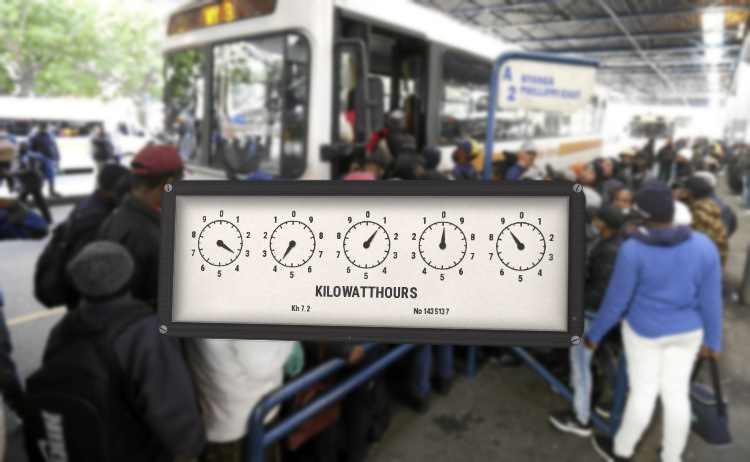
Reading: 34099; kWh
